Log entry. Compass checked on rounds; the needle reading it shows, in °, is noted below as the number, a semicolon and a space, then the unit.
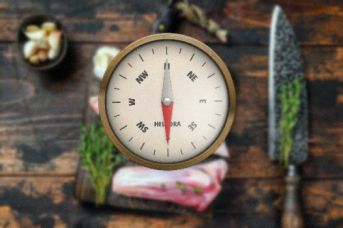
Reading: 180; °
